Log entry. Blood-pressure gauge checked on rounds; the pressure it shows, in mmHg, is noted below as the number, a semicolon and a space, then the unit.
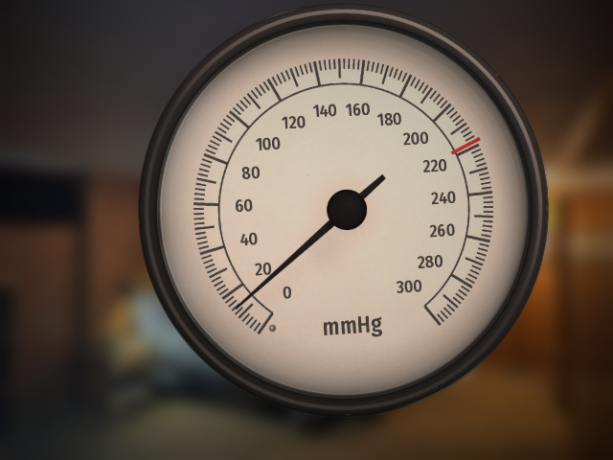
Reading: 14; mmHg
